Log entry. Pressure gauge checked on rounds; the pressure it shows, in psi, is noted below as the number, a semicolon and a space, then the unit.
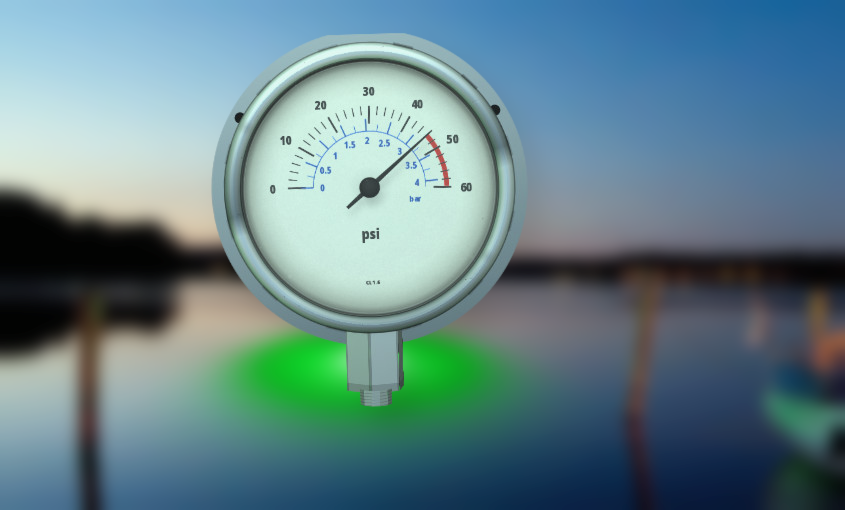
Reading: 46; psi
